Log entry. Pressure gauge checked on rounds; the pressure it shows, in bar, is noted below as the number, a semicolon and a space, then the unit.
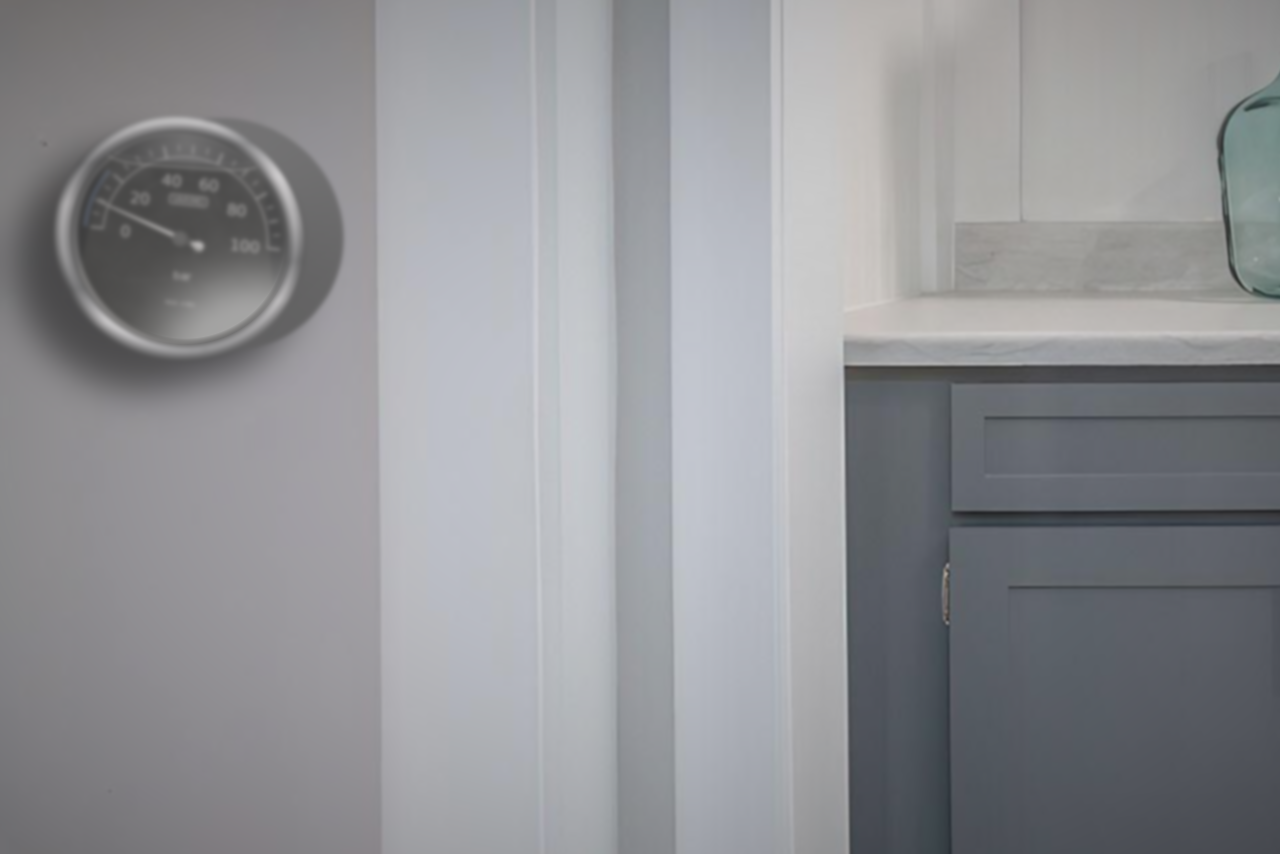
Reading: 10; bar
